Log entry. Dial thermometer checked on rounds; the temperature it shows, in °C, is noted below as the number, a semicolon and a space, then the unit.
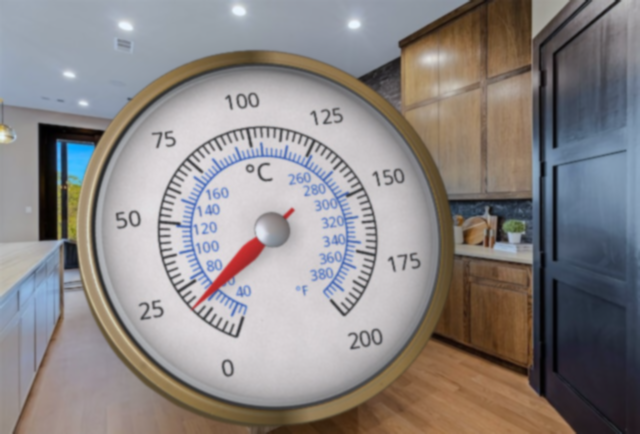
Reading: 17.5; °C
